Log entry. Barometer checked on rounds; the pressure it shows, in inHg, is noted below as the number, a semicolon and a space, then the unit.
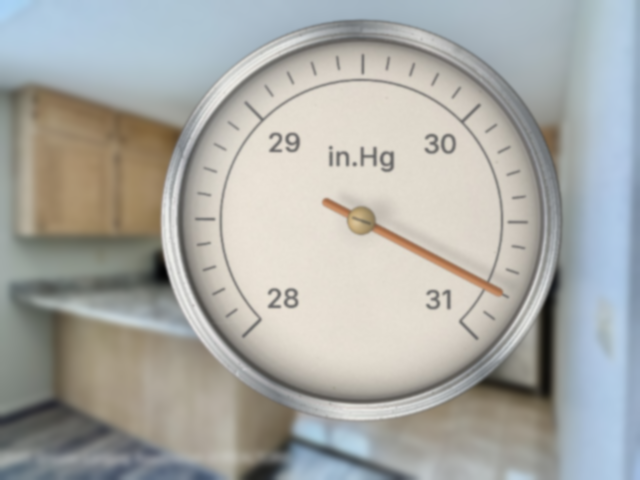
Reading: 30.8; inHg
